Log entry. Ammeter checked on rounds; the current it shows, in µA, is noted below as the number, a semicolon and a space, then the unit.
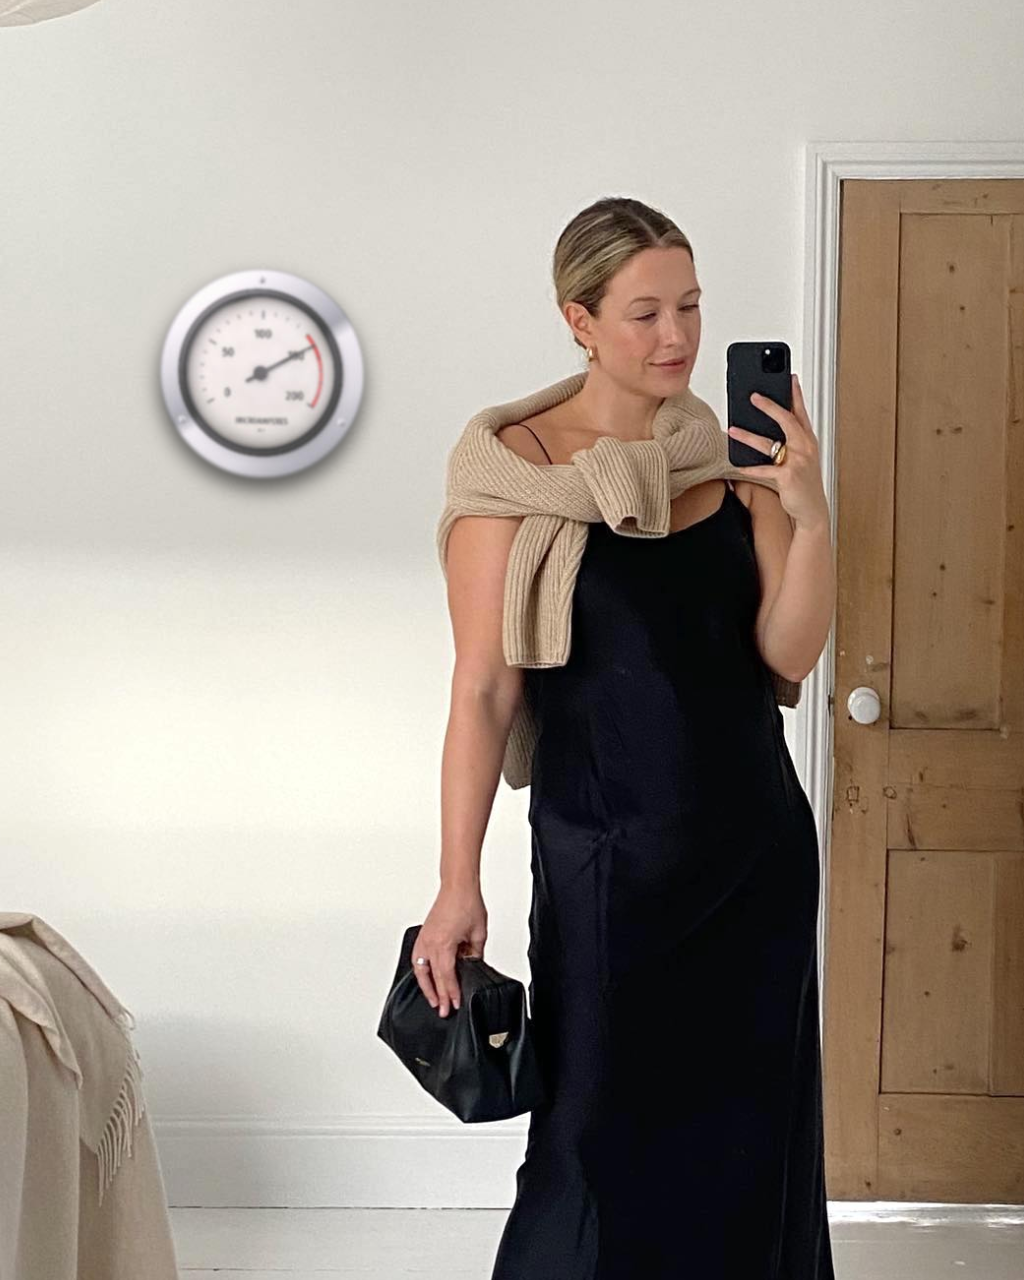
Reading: 150; µA
